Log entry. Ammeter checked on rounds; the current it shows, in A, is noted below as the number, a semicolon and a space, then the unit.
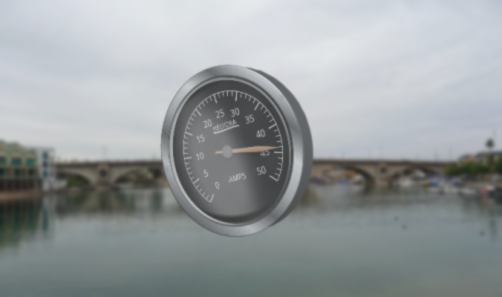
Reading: 44; A
